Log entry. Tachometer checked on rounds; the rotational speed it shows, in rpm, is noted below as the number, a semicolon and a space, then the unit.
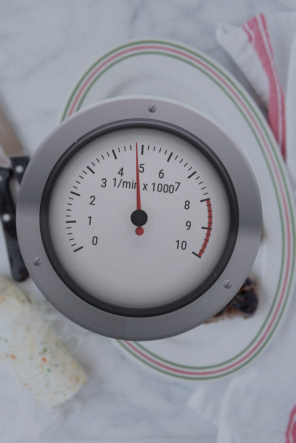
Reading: 4800; rpm
